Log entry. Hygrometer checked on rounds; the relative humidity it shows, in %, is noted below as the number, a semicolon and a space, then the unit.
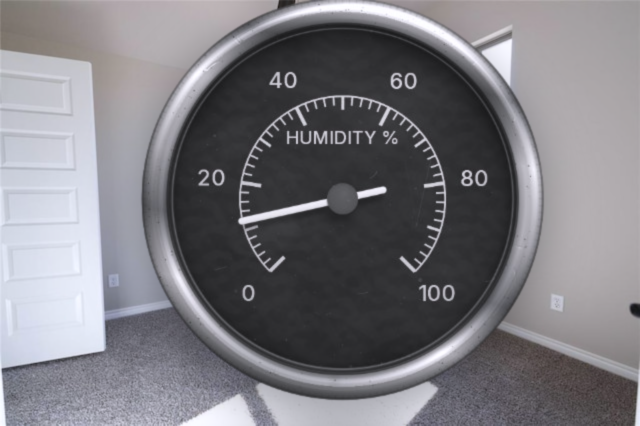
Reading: 12; %
